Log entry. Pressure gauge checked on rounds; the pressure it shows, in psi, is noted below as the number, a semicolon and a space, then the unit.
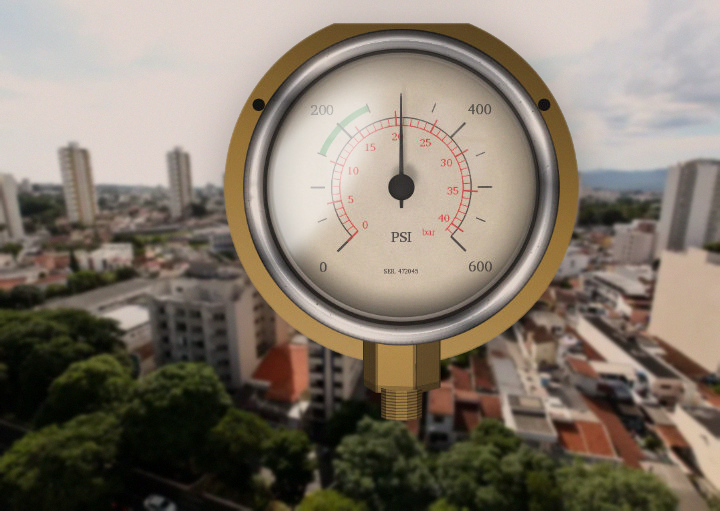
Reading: 300; psi
